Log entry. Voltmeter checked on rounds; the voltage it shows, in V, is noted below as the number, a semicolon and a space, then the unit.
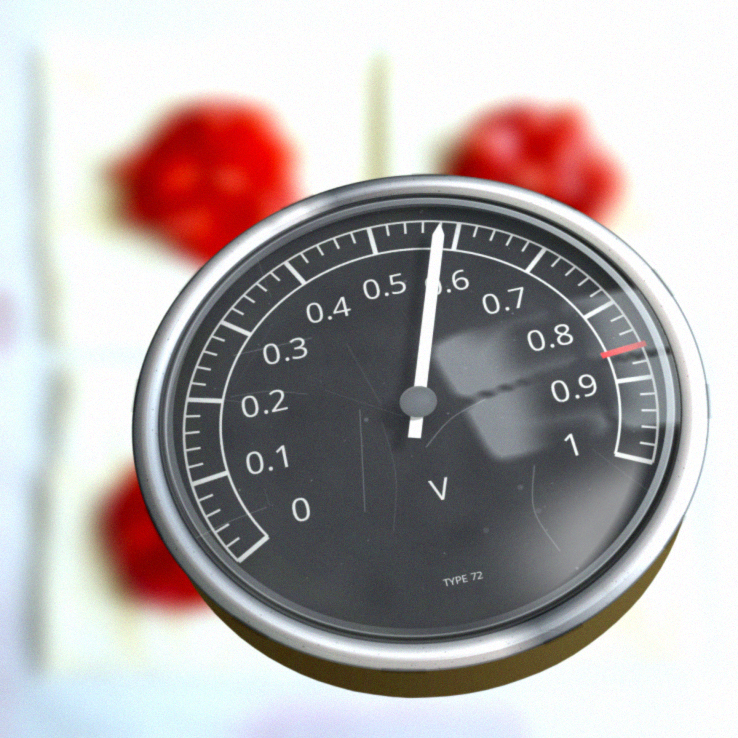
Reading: 0.58; V
